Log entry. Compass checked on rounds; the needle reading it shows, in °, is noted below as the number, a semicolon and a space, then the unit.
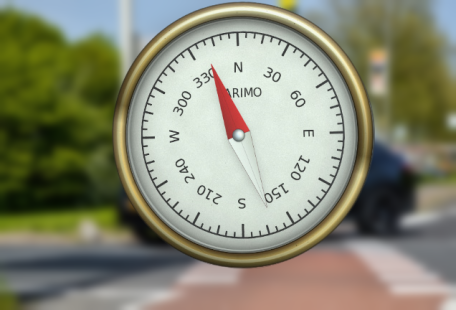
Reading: 340; °
